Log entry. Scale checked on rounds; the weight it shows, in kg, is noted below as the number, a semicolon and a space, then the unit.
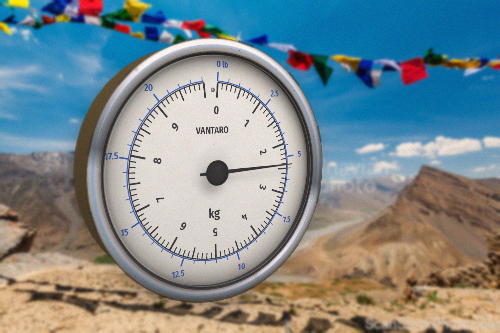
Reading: 2.4; kg
